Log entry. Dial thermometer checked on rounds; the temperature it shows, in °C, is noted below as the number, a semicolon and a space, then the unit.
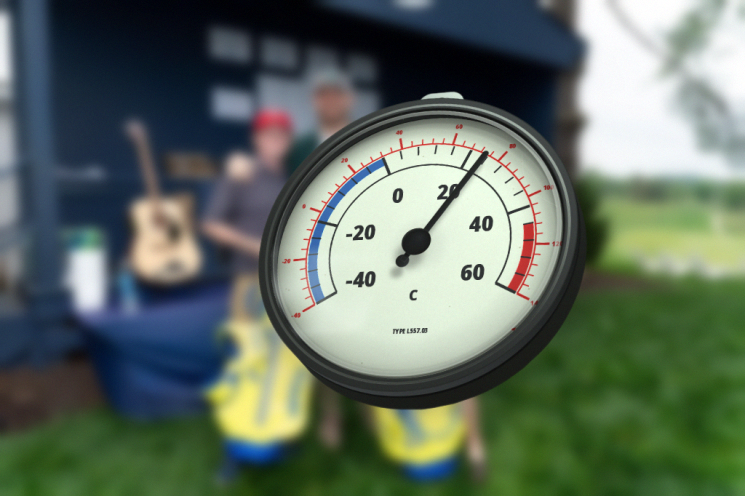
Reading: 24; °C
